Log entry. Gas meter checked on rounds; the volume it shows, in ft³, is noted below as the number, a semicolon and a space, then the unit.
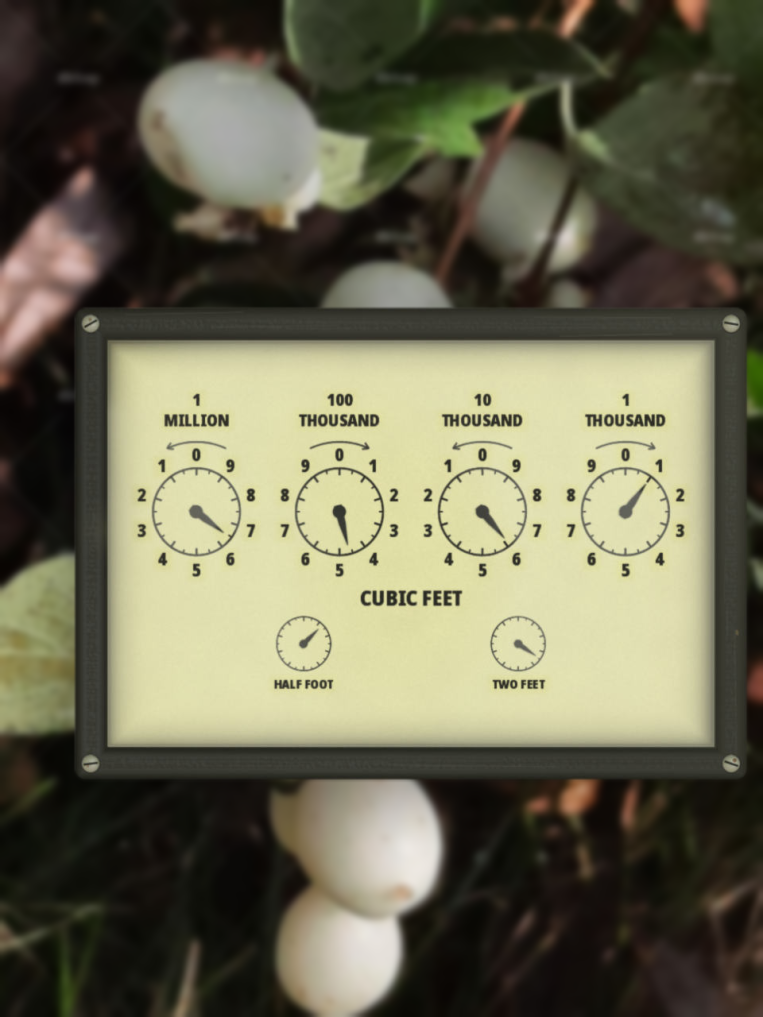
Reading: 646100; ft³
